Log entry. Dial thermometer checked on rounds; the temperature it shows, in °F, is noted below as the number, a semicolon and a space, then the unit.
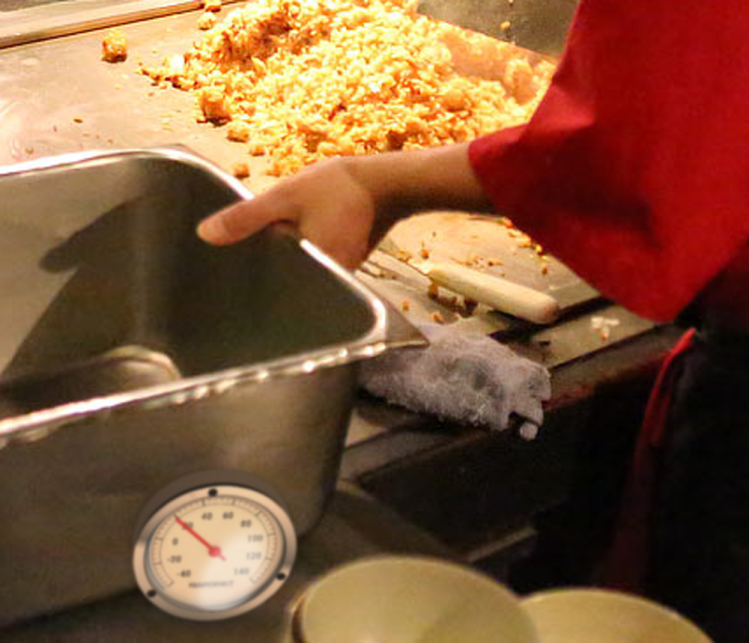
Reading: 20; °F
